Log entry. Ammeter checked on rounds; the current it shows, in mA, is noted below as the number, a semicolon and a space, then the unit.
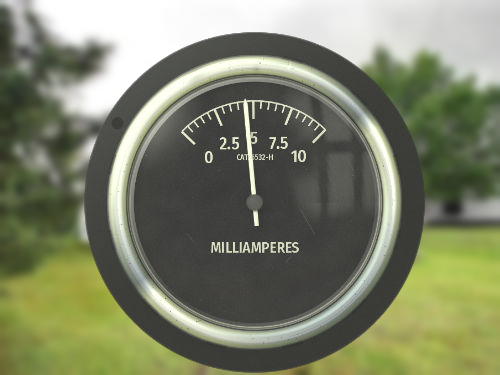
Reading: 4.5; mA
